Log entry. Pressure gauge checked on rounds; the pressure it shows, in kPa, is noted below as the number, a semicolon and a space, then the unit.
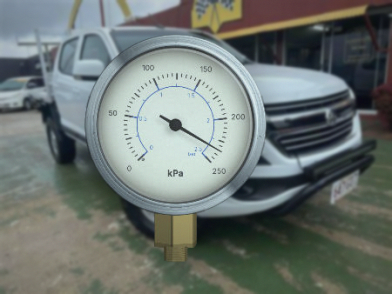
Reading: 235; kPa
